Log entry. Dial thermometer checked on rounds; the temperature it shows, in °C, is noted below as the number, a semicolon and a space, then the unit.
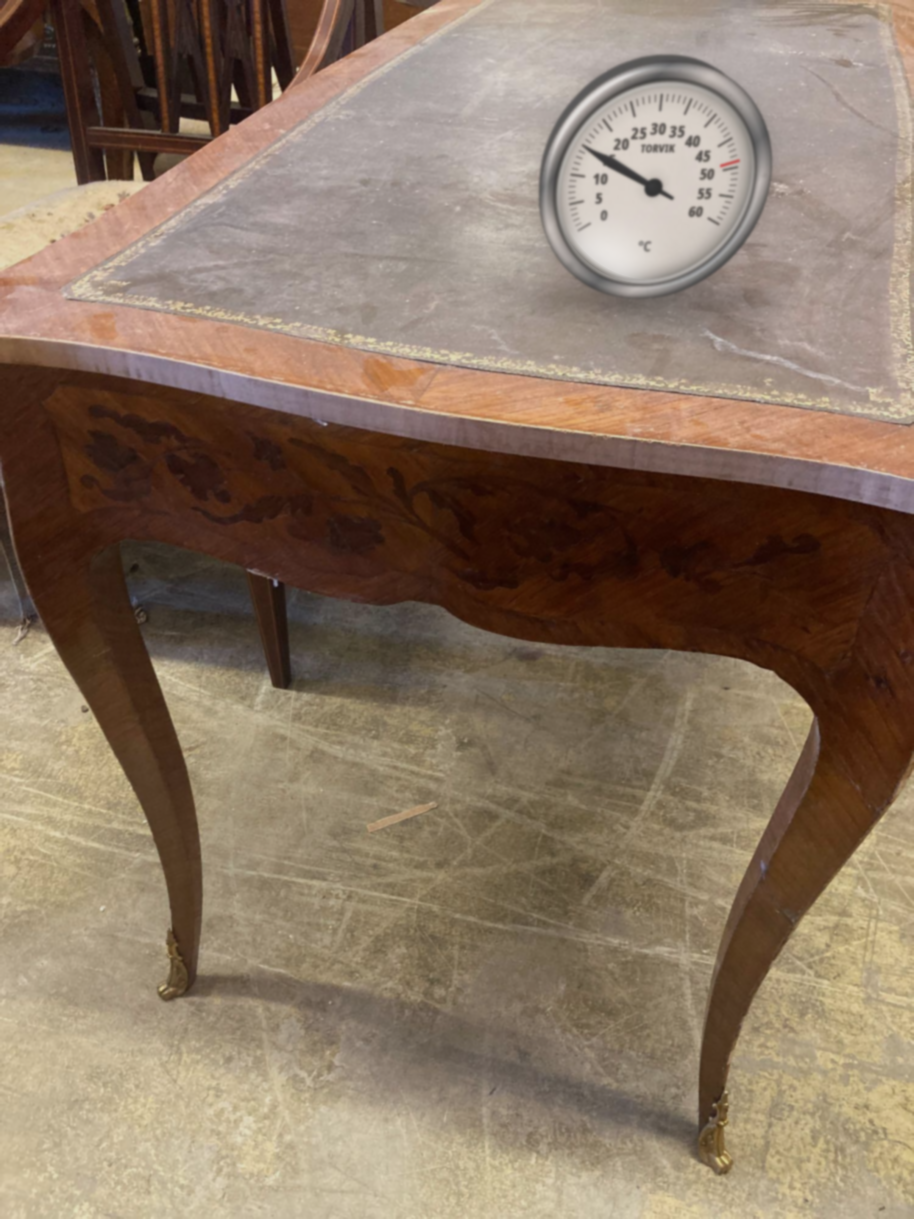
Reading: 15; °C
